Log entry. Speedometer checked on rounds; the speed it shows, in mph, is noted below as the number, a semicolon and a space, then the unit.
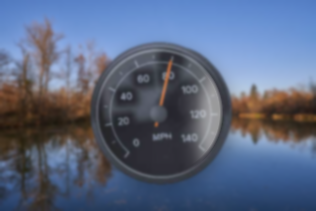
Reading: 80; mph
